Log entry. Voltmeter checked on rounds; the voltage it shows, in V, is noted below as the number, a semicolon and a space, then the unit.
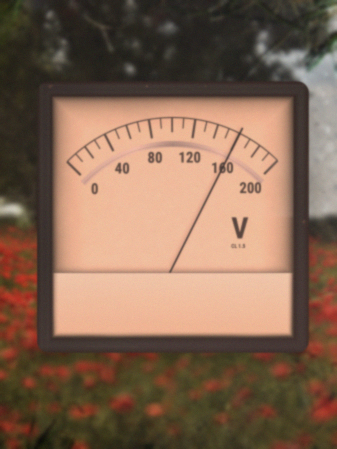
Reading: 160; V
